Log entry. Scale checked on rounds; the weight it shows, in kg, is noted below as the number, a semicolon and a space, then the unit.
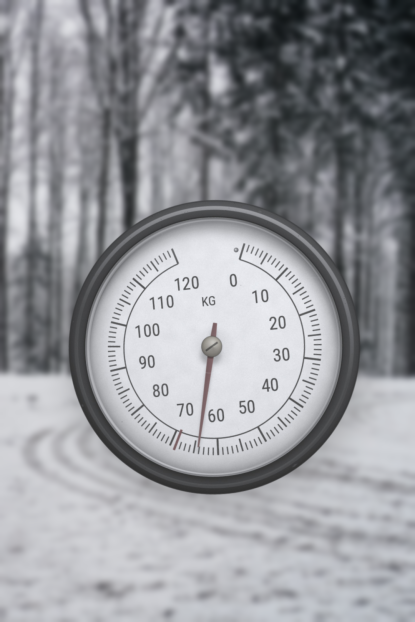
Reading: 64; kg
